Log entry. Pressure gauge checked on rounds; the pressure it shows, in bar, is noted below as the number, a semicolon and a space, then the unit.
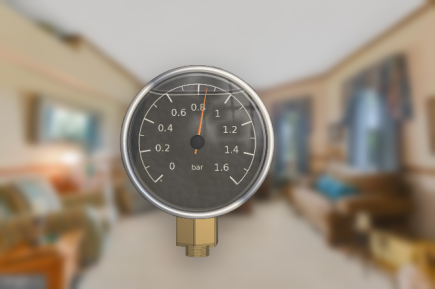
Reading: 0.85; bar
